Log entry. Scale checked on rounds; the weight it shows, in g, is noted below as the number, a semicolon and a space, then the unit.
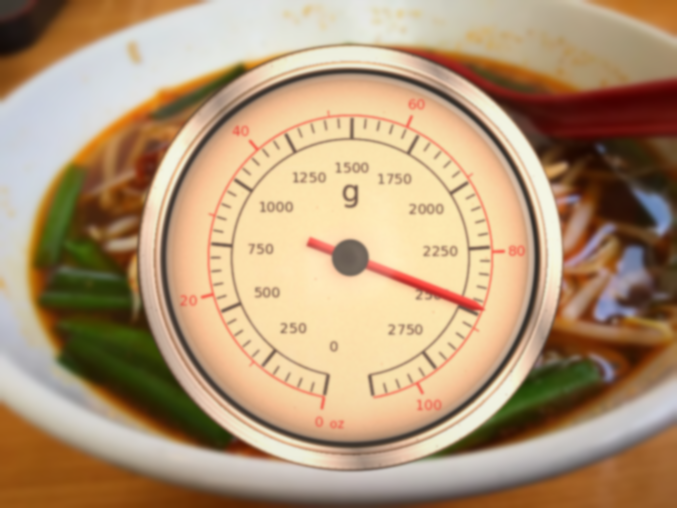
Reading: 2475; g
